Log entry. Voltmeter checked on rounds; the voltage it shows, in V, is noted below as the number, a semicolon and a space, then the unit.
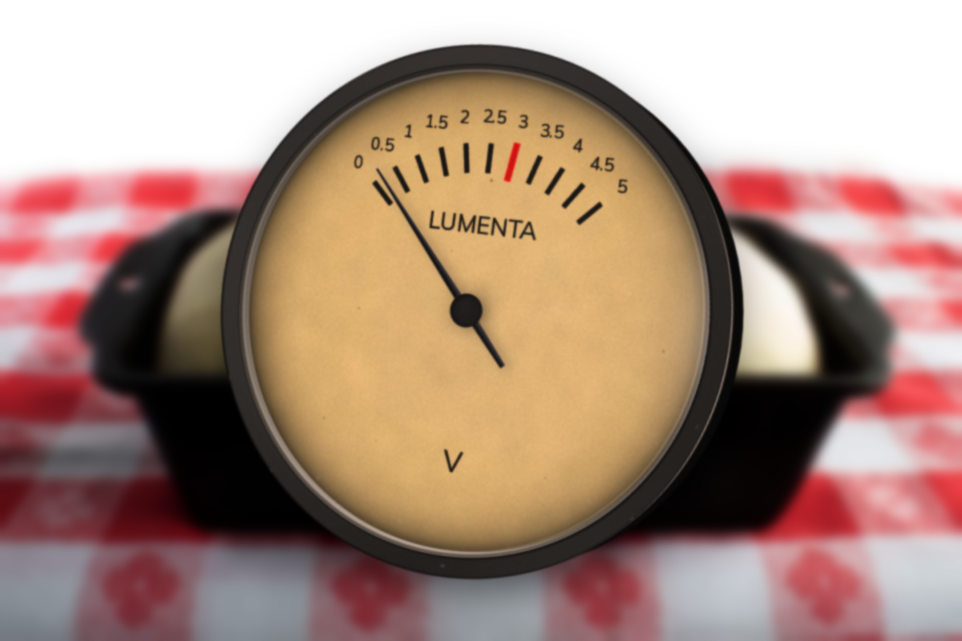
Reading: 0.25; V
